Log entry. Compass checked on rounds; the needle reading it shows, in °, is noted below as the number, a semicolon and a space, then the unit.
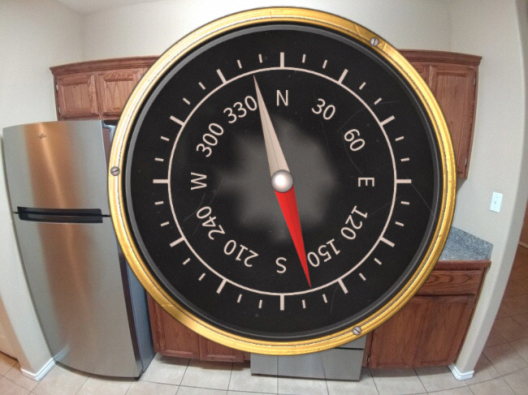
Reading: 165; °
